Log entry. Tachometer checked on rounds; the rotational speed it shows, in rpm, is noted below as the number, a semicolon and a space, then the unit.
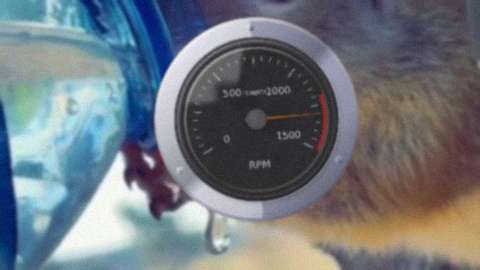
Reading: 1300; rpm
